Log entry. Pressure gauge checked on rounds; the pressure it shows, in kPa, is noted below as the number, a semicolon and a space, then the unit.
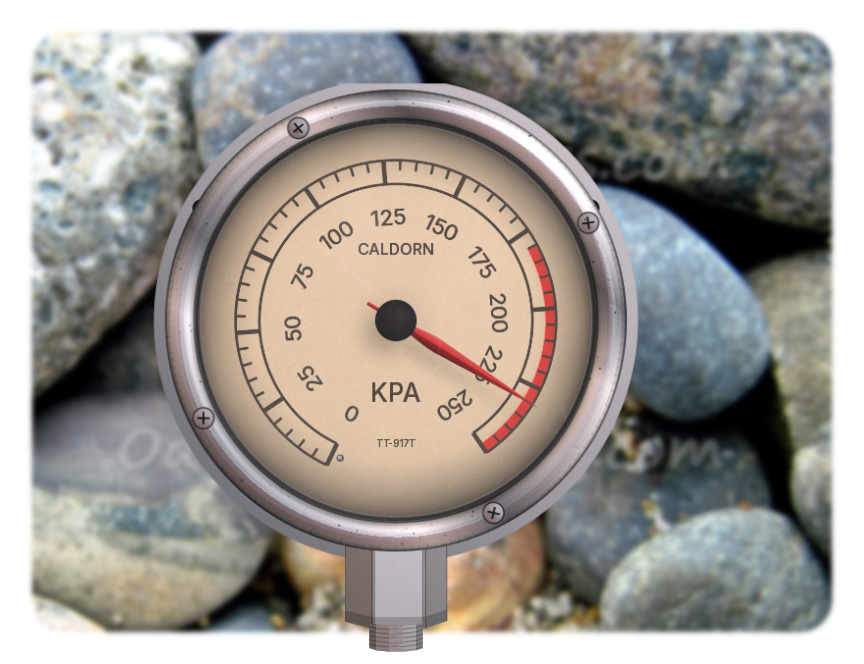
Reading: 230; kPa
